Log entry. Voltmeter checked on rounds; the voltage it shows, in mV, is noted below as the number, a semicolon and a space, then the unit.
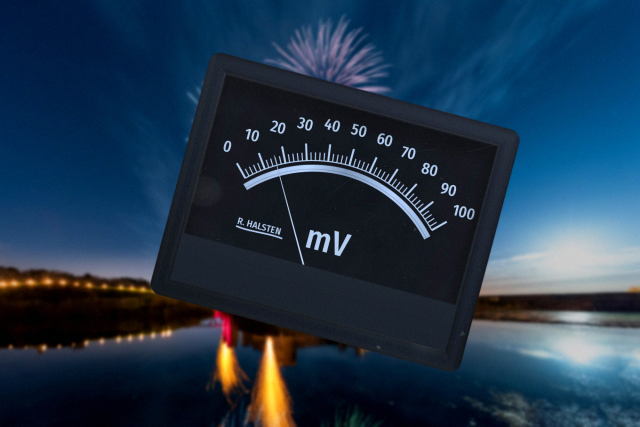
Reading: 16; mV
